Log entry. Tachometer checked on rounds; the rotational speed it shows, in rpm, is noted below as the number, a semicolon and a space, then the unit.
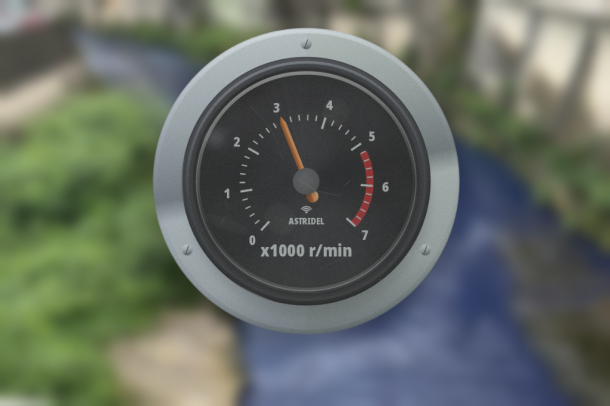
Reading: 3000; rpm
